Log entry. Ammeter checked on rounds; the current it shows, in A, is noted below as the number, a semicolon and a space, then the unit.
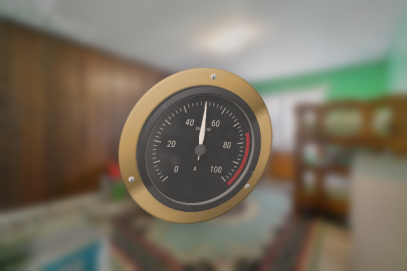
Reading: 50; A
